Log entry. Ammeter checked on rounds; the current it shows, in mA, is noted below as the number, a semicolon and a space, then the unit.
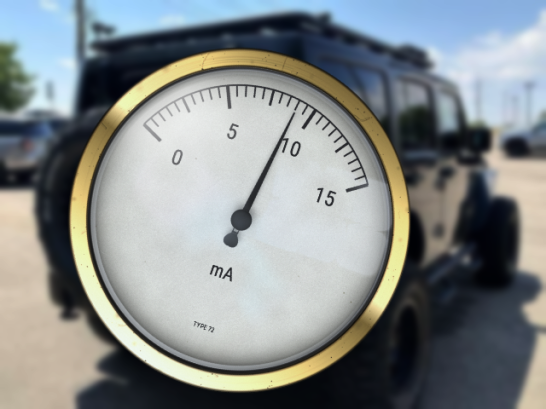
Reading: 9; mA
